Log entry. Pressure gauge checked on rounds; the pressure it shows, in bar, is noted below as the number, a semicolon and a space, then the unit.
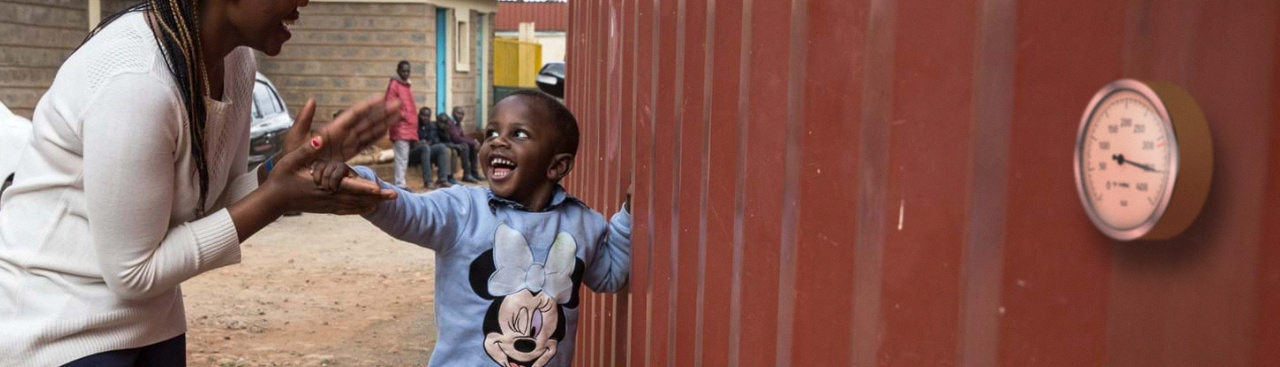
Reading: 350; bar
